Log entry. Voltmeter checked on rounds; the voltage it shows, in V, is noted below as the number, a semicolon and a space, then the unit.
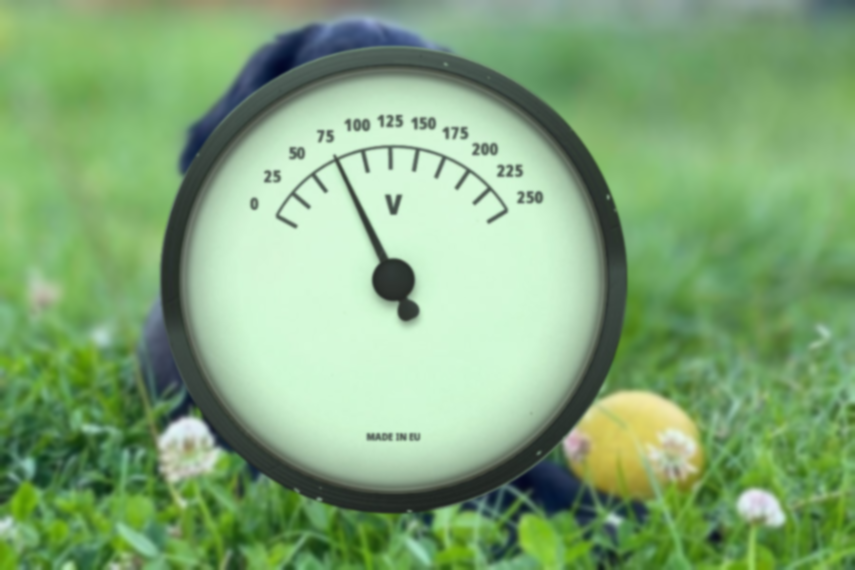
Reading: 75; V
